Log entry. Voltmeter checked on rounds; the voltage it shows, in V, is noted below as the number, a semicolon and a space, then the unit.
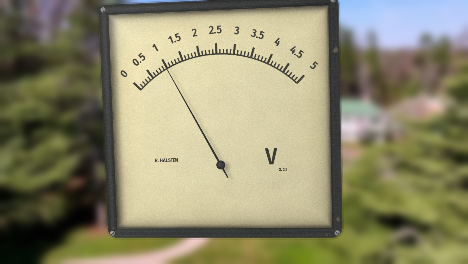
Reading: 1; V
